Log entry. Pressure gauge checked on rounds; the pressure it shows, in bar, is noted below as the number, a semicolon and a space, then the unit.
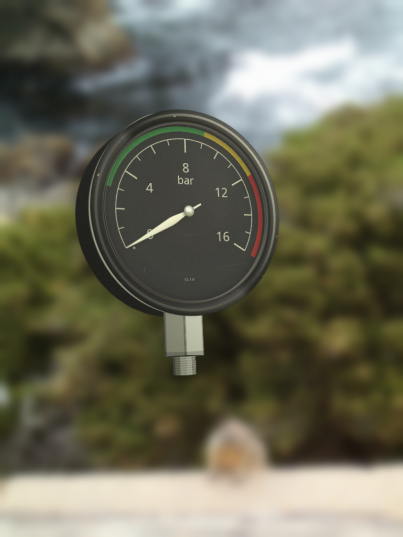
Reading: 0; bar
